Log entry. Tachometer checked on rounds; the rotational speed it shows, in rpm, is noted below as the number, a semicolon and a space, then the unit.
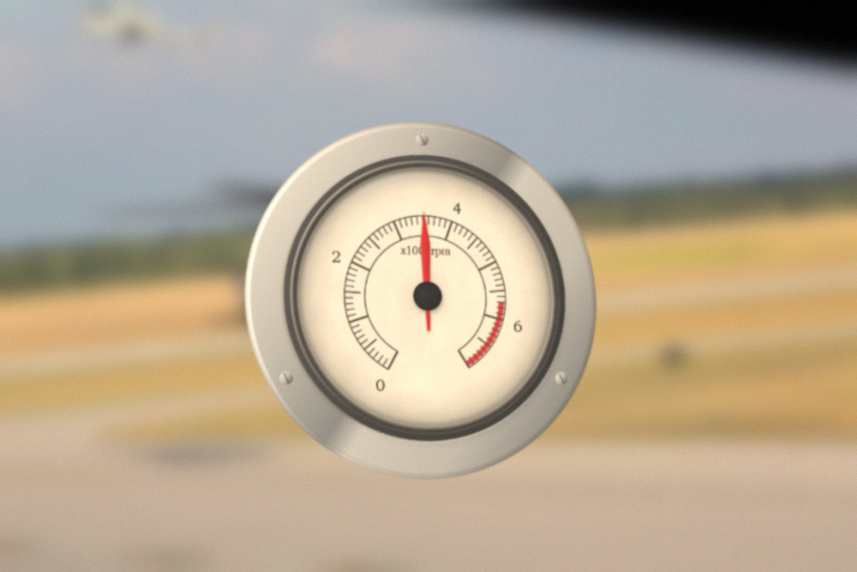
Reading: 3500; rpm
